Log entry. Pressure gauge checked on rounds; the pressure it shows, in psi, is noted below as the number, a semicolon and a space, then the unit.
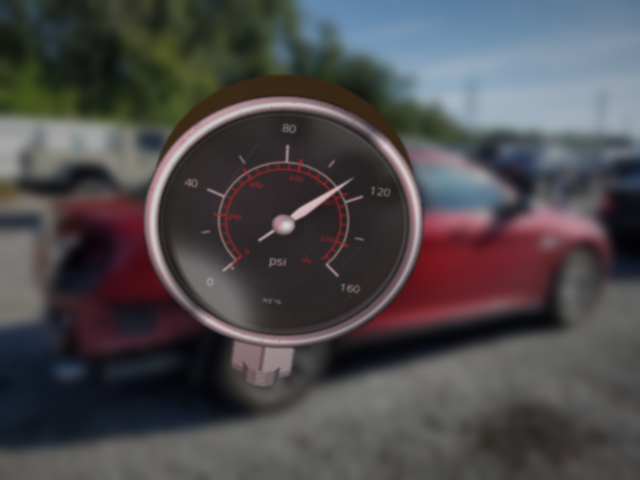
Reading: 110; psi
